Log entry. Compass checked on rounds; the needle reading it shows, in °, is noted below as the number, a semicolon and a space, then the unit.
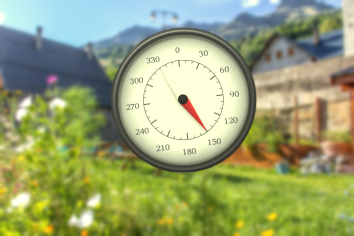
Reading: 150; °
